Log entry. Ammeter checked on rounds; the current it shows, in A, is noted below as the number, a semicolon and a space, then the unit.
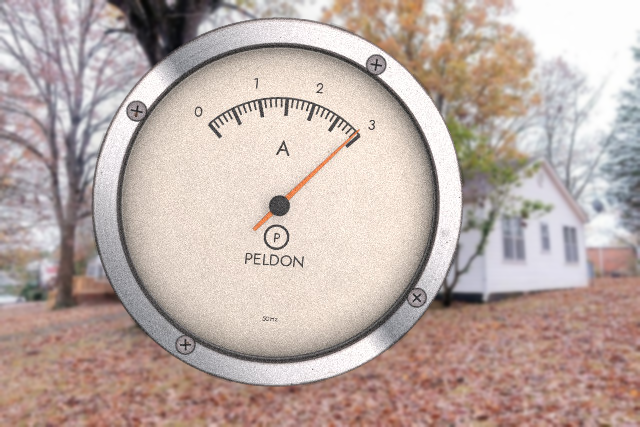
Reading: 2.9; A
